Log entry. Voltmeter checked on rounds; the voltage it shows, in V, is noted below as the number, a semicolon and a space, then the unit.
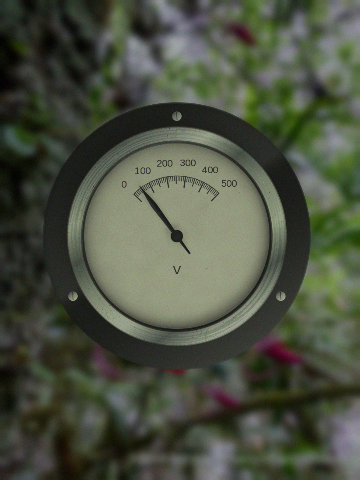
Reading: 50; V
